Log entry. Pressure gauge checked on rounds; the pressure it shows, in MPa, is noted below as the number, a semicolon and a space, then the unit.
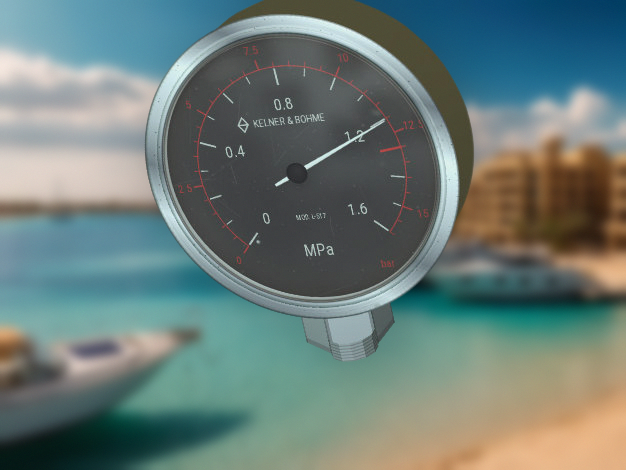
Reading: 1.2; MPa
